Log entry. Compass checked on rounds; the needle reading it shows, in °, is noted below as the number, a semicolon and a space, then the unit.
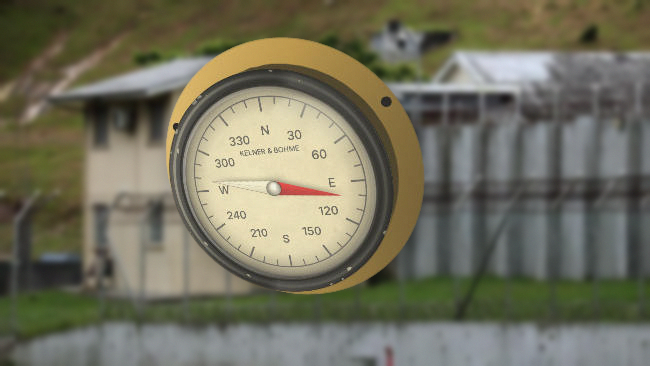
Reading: 100; °
